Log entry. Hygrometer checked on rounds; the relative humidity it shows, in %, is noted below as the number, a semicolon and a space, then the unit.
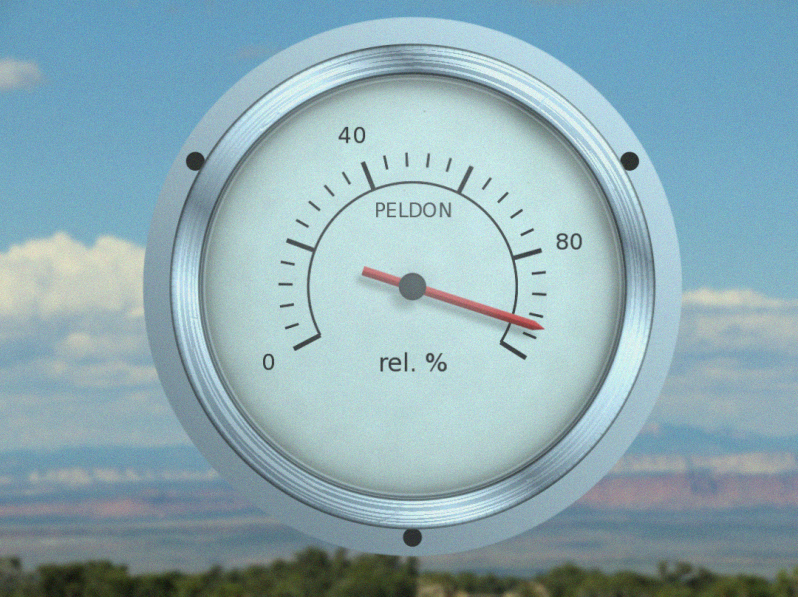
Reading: 94; %
